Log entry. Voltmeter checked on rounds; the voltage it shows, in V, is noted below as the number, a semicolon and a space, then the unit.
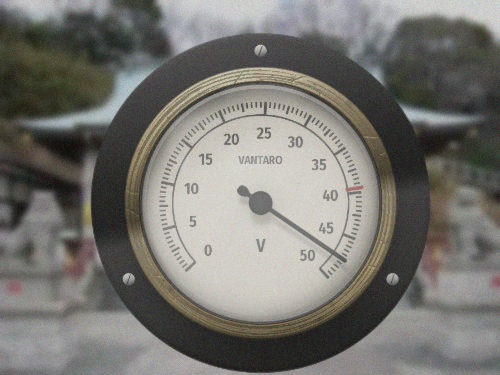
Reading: 47.5; V
